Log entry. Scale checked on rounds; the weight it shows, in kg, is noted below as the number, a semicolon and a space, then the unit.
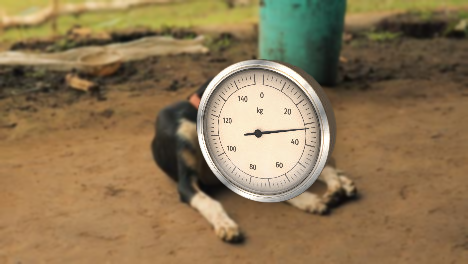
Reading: 32; kg
